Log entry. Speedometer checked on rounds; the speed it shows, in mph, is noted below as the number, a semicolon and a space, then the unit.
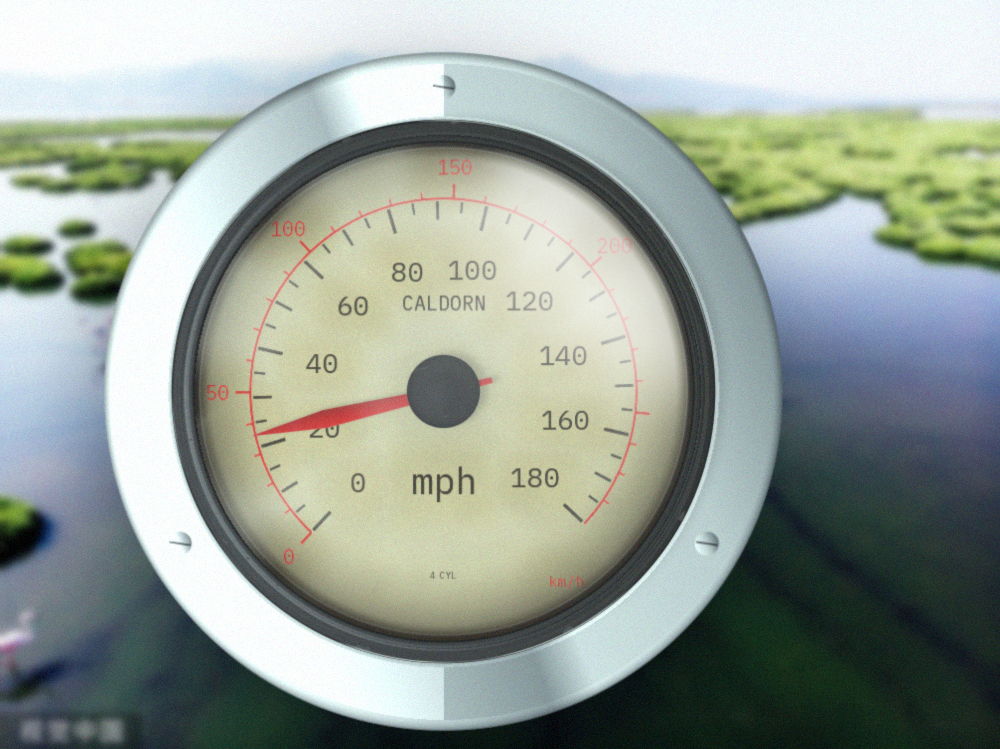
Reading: 22.5; mph
